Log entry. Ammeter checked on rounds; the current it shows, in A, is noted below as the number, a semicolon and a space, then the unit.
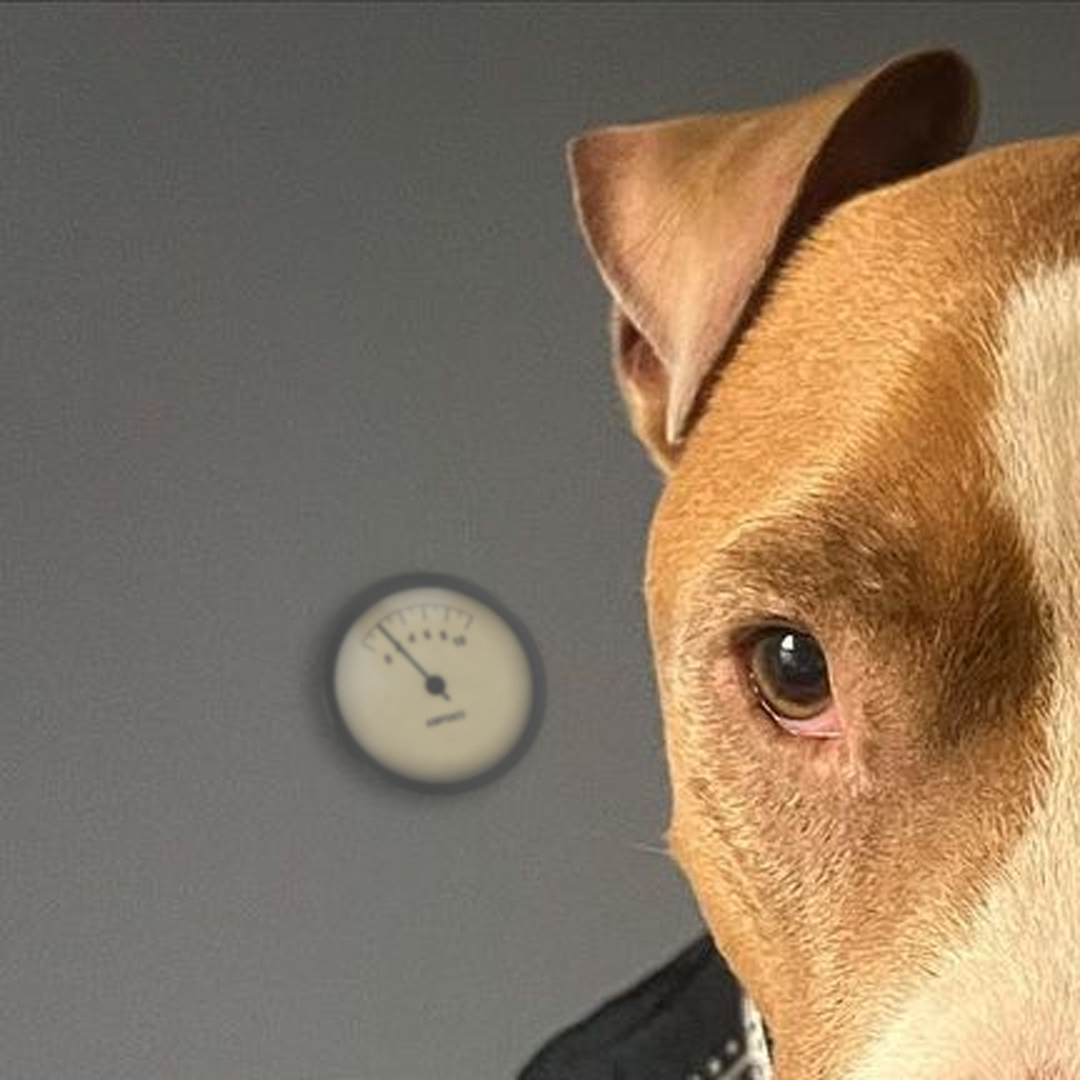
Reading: 2; A
